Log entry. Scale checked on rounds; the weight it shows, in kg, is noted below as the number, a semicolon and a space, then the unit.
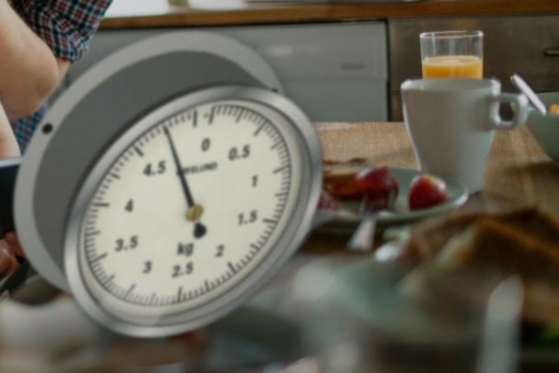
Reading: 4.75; kg
